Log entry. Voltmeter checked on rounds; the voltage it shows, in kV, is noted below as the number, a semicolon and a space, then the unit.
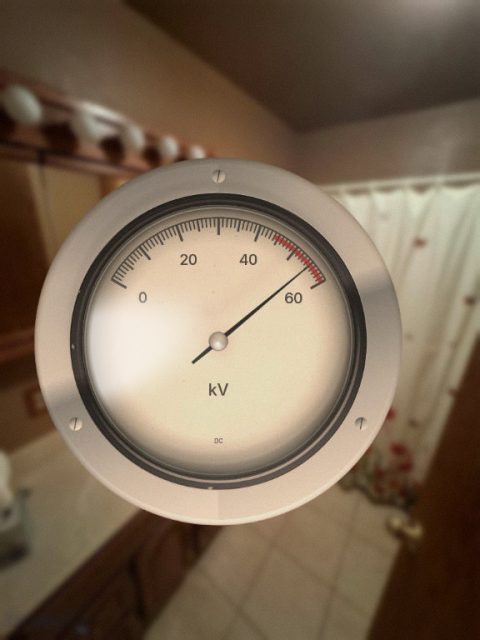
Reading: 55; kV
